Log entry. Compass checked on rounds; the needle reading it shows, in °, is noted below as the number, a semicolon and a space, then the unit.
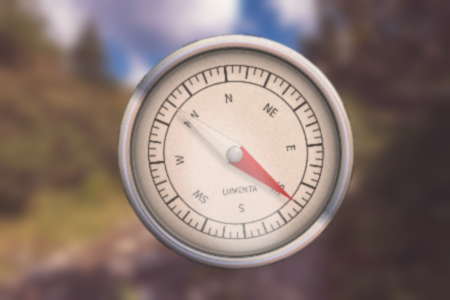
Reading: 135; °
